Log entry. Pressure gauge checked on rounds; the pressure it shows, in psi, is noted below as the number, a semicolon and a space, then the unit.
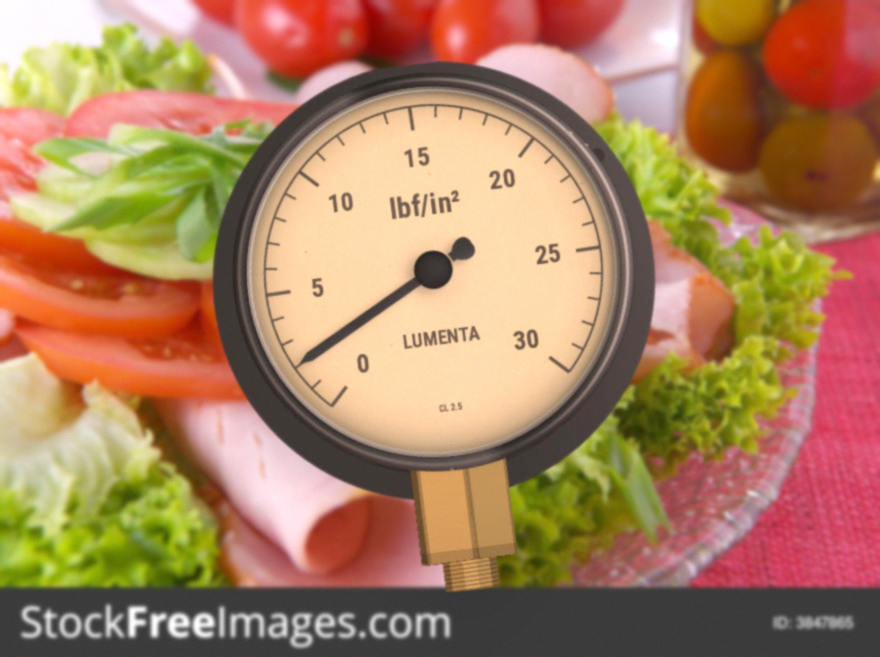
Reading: 2; psi
